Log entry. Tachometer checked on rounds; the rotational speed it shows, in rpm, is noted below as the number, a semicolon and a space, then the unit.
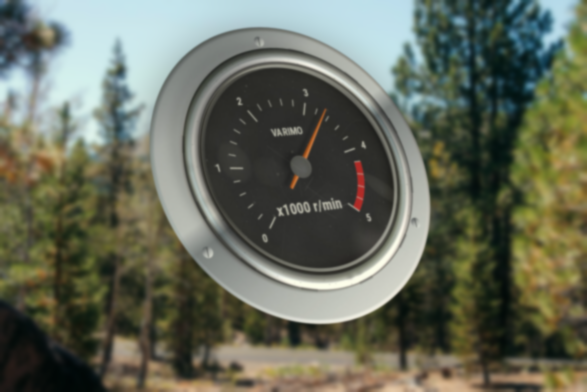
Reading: 3300; rpm
